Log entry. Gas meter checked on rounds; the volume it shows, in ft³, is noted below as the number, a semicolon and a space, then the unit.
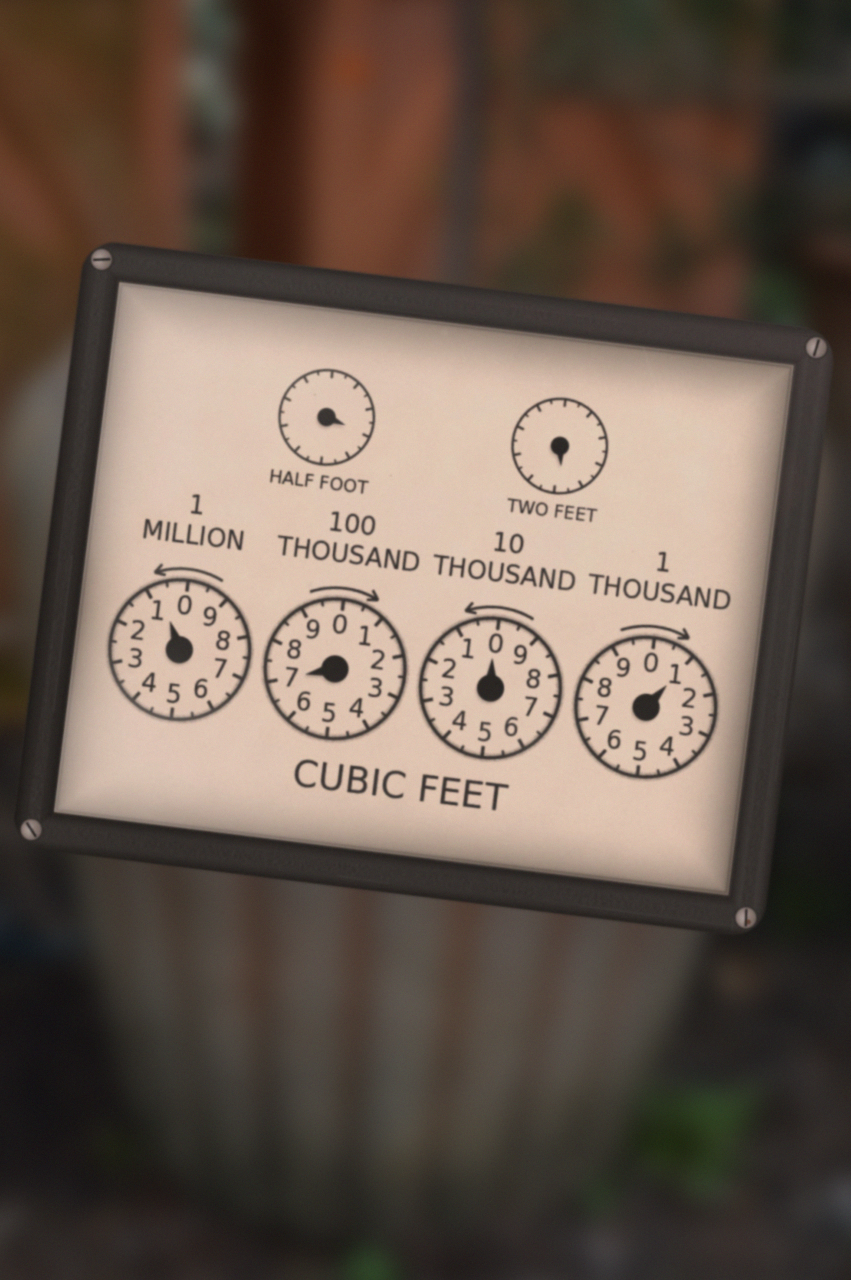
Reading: 70100; ft³
